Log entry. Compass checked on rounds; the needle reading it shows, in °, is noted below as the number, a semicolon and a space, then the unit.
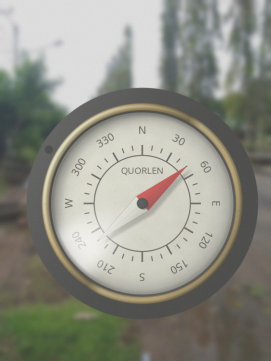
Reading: 50; °
